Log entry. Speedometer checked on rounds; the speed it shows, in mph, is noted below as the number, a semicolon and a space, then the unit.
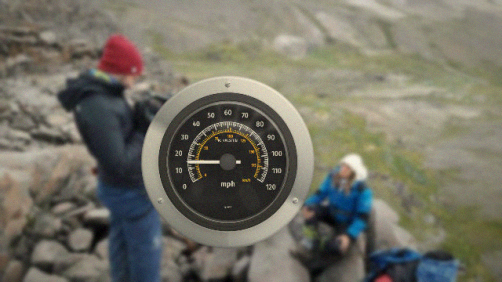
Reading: 15; mph
